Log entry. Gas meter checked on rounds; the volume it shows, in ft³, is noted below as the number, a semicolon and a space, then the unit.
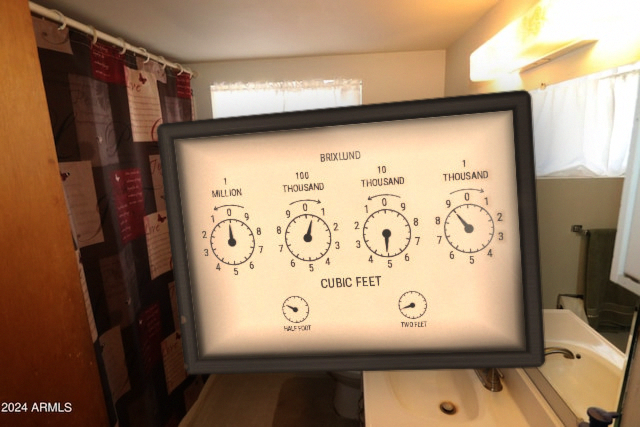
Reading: 4900; ft³
